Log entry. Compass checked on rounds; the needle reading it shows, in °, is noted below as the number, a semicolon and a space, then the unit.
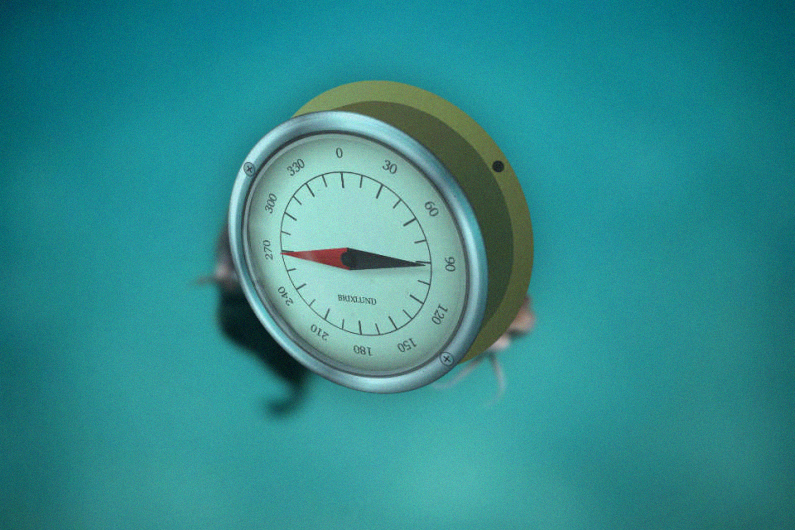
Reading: 270; °
